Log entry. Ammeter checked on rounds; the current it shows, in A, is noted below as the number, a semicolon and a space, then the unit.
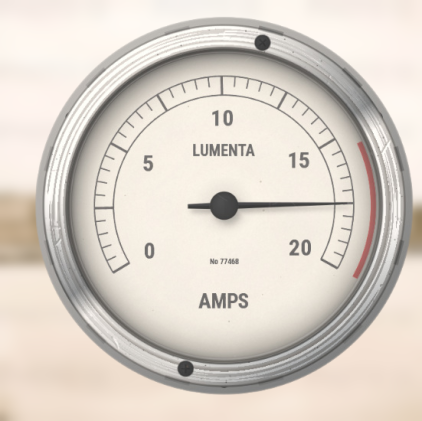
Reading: 17.5; A
